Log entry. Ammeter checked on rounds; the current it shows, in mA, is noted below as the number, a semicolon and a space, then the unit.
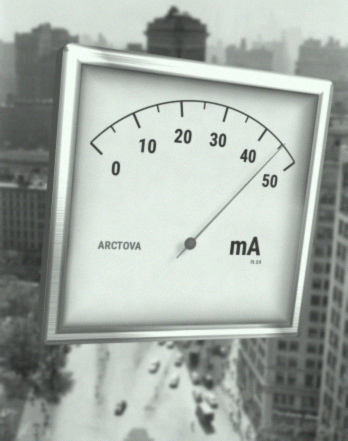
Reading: 45; mA
